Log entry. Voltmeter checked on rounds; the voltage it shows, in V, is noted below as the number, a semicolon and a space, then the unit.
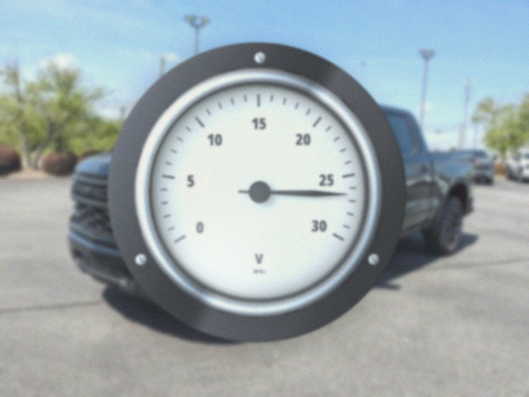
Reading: 26.5; V
